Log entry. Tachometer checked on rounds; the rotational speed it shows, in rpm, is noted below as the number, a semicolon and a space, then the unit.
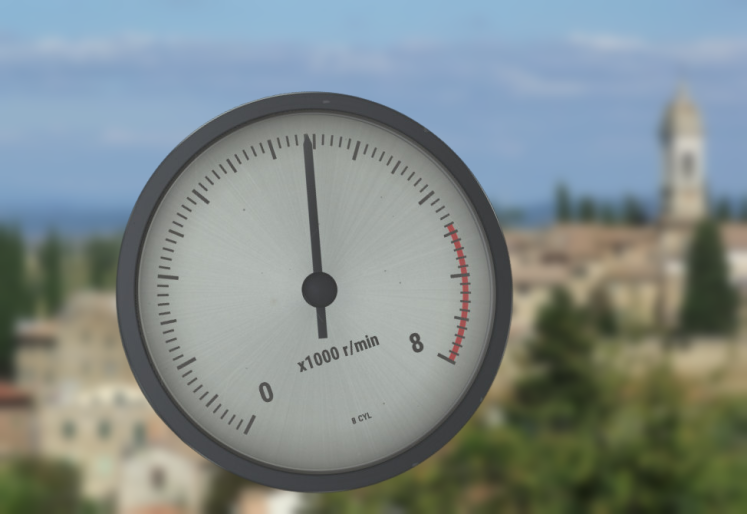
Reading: 4400; rpm
